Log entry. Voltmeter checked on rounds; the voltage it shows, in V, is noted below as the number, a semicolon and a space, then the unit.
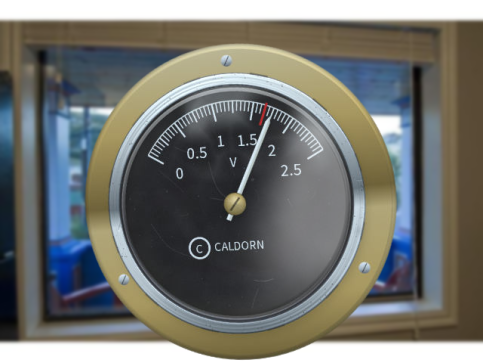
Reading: 1.75; V
